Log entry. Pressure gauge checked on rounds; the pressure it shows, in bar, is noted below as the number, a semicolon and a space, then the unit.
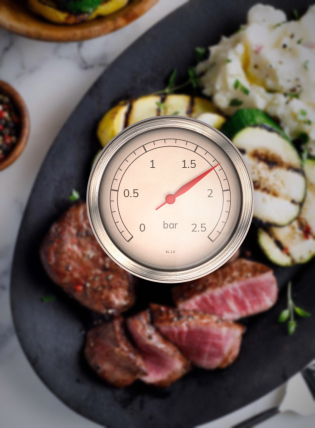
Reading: 1.75; bar
